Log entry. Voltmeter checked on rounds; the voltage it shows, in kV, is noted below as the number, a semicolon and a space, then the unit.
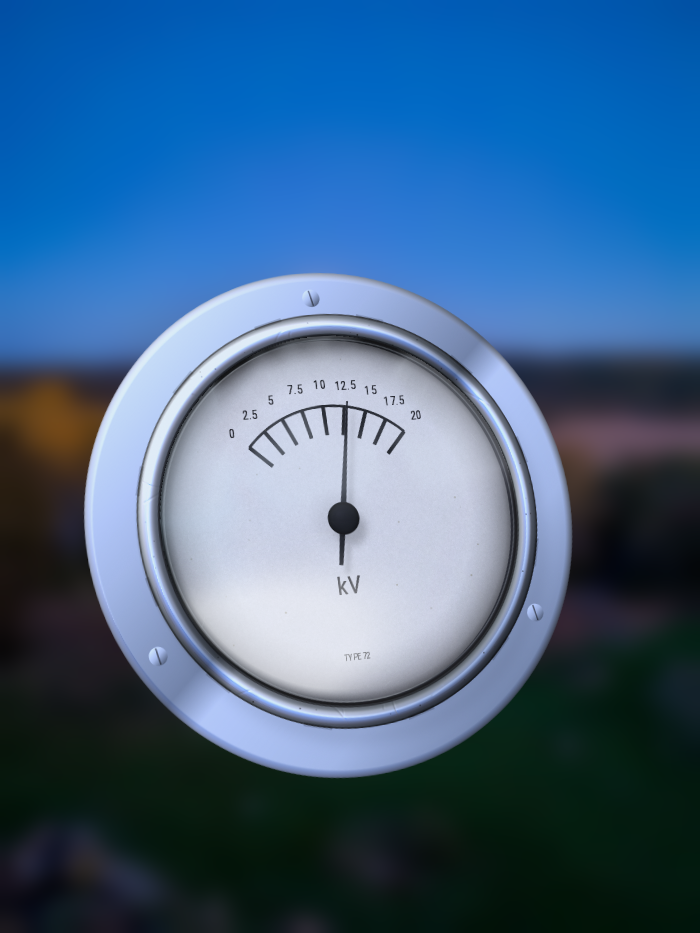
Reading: 12.5; kV
